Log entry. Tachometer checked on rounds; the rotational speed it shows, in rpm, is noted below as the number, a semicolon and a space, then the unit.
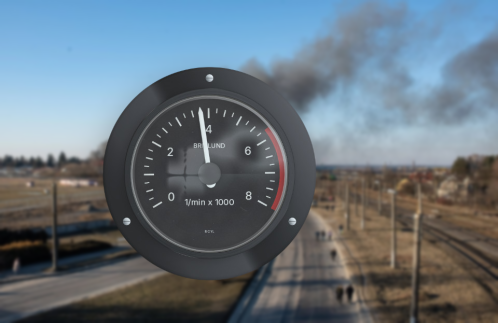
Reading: 3750; rpm
